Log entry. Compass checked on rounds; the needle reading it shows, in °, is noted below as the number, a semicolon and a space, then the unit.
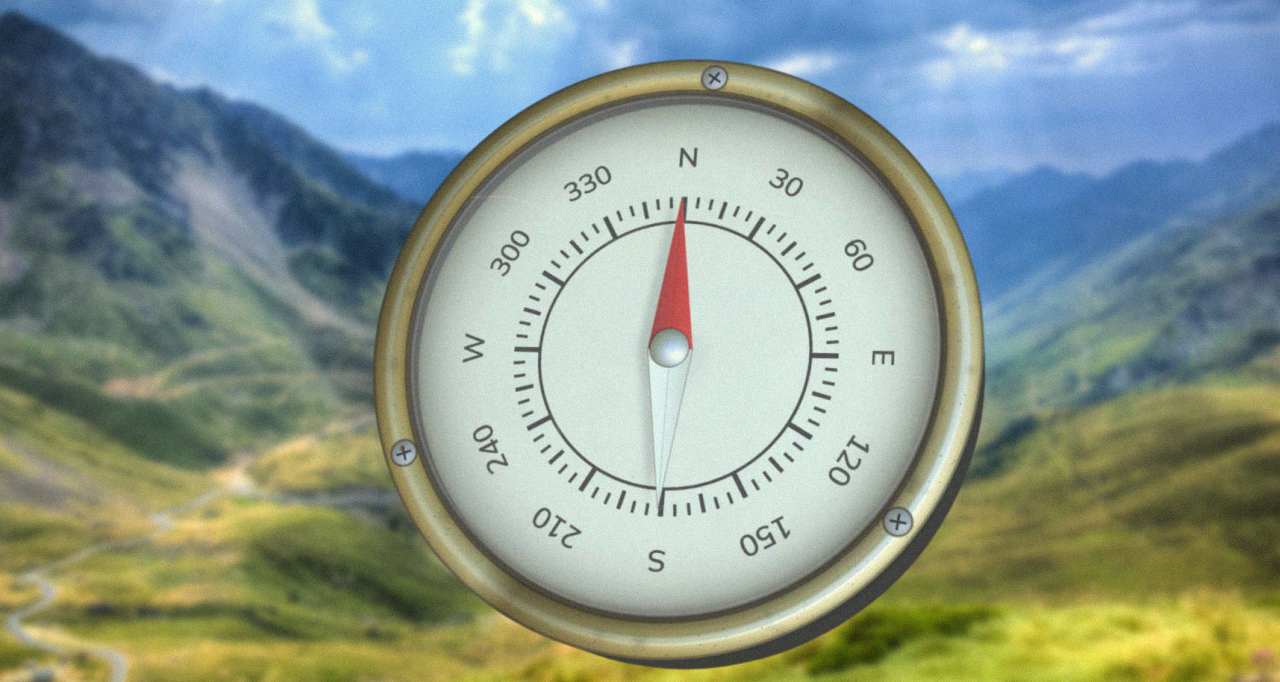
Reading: 0; °
